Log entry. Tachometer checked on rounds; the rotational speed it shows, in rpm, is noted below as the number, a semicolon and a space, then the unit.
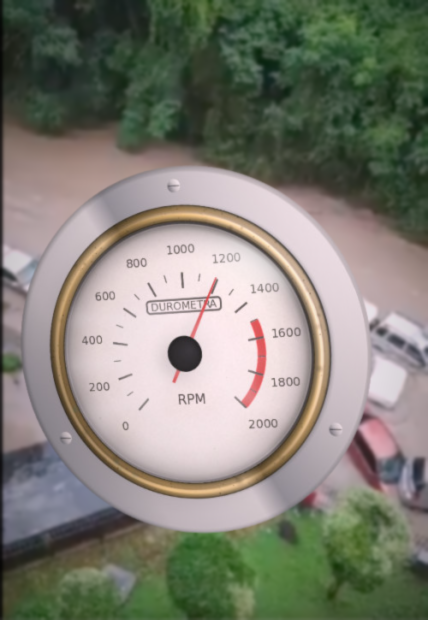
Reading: 1200; rpm
